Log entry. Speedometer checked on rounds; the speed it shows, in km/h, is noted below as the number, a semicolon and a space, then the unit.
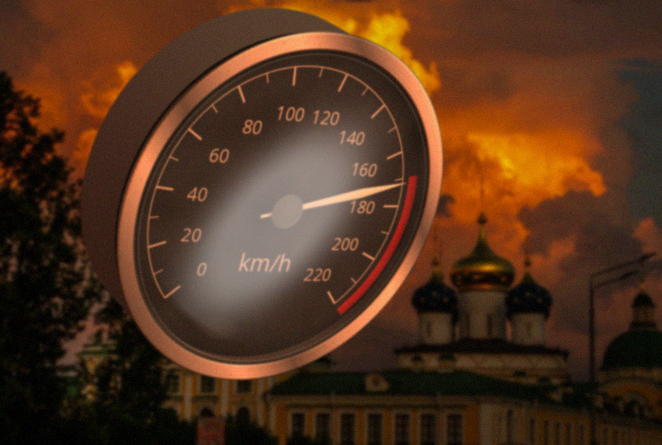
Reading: 170; km/h
